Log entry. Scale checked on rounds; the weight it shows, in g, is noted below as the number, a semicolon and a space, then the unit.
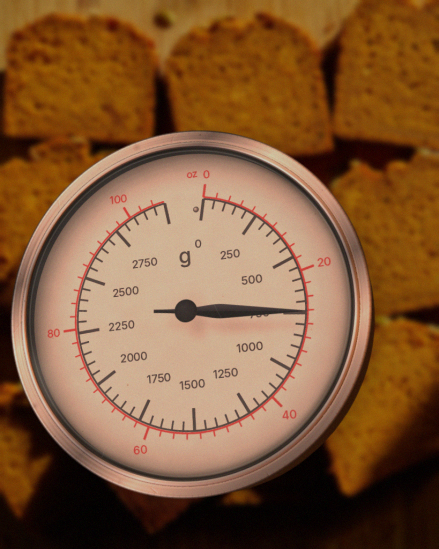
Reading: 750; g
